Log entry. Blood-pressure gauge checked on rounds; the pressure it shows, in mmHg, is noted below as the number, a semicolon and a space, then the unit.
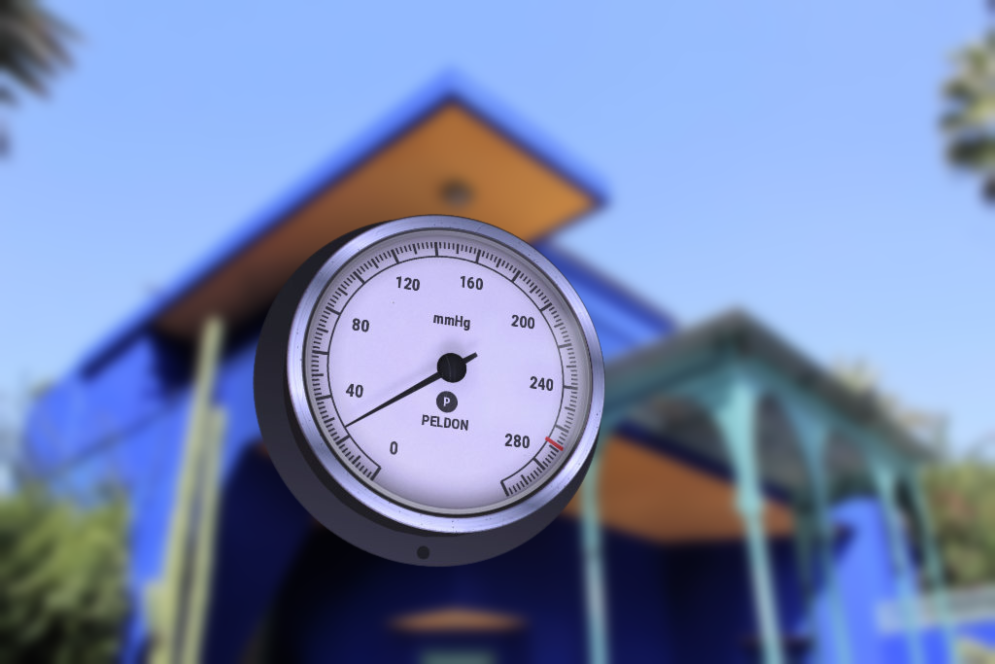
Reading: 24; mmHg
